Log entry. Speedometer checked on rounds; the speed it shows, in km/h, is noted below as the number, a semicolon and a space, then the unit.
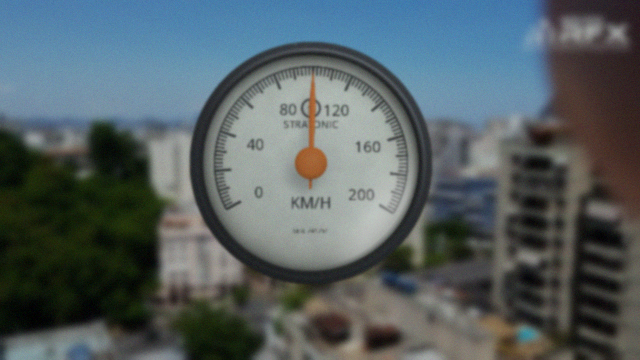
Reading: 100; km/h
